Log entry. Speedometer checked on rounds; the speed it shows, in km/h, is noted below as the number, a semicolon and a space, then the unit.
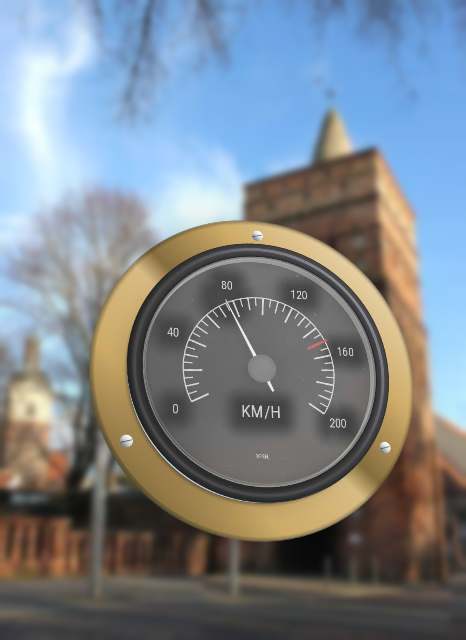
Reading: 75; km/h
